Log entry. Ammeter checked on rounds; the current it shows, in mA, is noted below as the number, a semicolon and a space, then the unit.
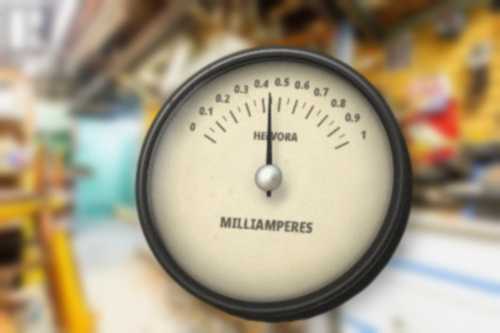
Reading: 0.45; mA
